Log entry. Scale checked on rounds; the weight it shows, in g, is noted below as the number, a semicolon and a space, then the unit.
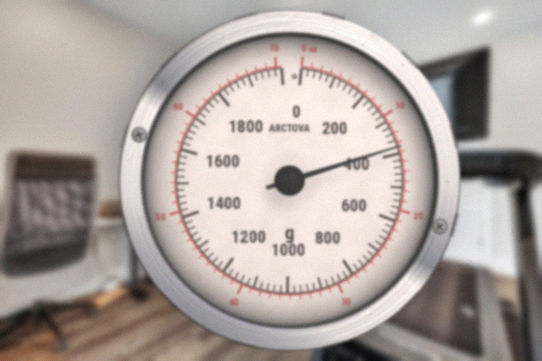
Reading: 380; g
